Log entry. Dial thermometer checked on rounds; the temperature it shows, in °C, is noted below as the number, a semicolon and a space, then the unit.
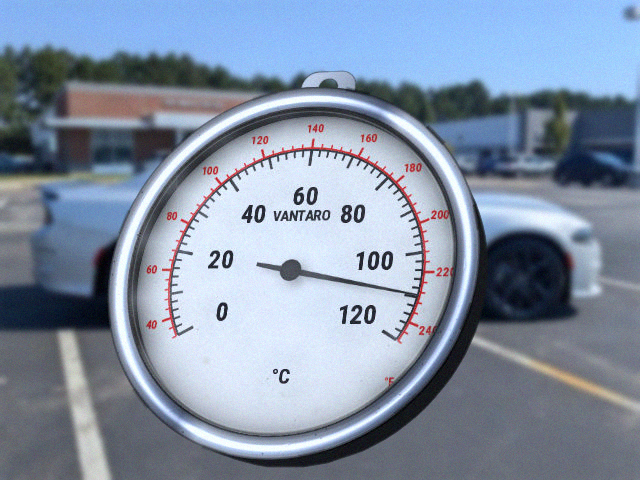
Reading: 110; °C
